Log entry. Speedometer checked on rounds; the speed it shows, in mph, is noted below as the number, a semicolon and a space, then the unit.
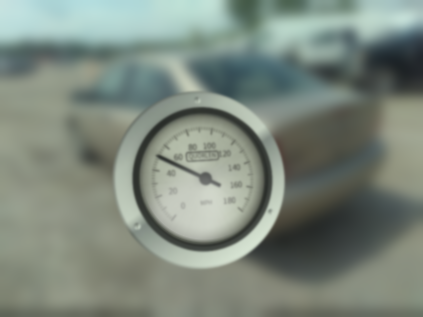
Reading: 50; mph
